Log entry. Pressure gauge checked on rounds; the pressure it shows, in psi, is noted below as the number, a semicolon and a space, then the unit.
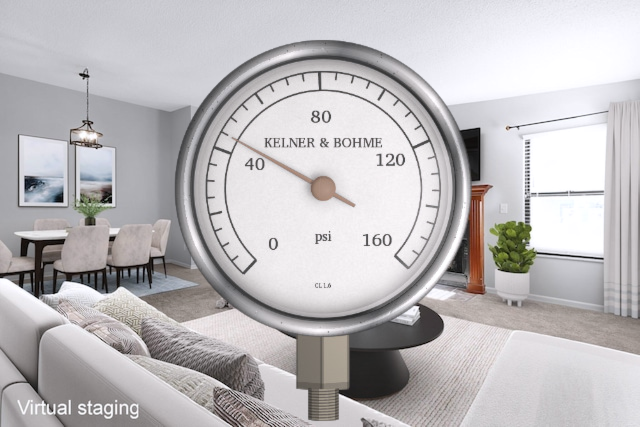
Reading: 45; psi
